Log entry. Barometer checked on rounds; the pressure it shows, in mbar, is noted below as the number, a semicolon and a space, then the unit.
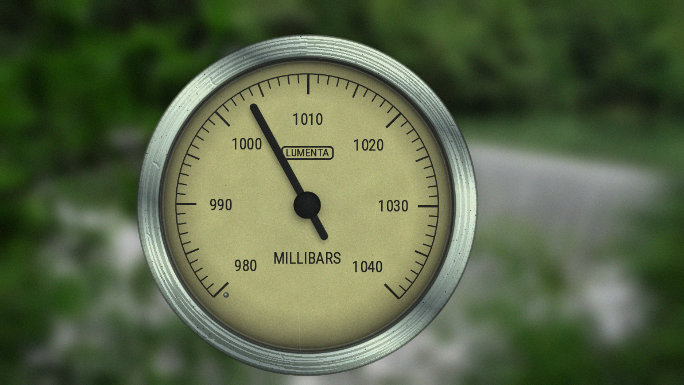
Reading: 1003.5; mbar
